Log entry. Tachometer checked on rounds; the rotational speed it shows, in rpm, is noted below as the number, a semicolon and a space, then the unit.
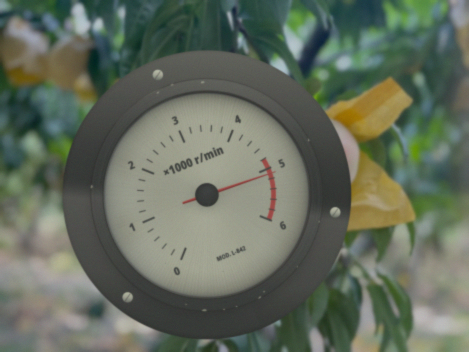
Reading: 5100; rpm
